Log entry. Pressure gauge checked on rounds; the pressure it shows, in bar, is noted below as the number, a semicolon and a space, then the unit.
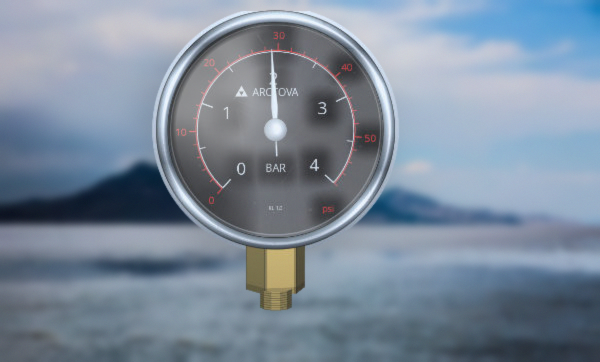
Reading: 2; bar
